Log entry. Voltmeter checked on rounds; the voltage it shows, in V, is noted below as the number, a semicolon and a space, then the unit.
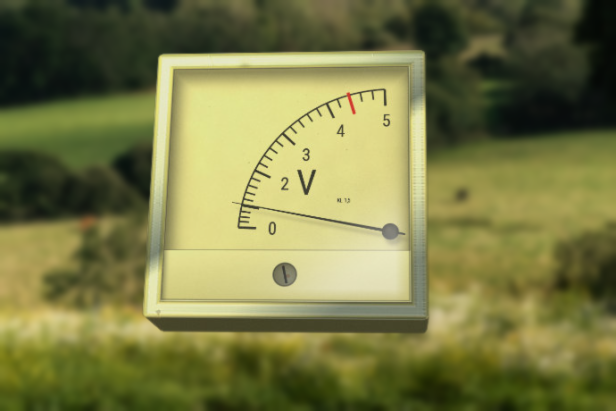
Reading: 1; V
